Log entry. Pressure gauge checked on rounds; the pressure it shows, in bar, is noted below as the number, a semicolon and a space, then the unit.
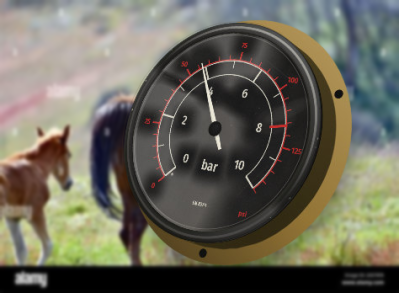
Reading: 4; bar
